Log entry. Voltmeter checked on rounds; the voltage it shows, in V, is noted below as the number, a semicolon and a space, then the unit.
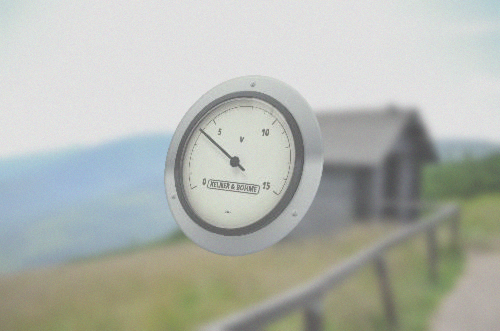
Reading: 4; V
